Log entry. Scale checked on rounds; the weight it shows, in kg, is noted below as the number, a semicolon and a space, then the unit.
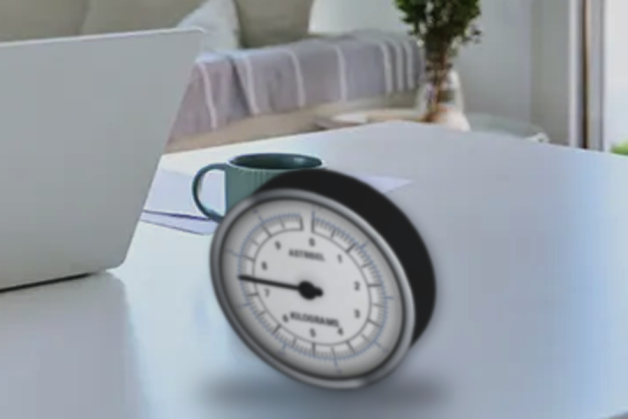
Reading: 7.5; kg
